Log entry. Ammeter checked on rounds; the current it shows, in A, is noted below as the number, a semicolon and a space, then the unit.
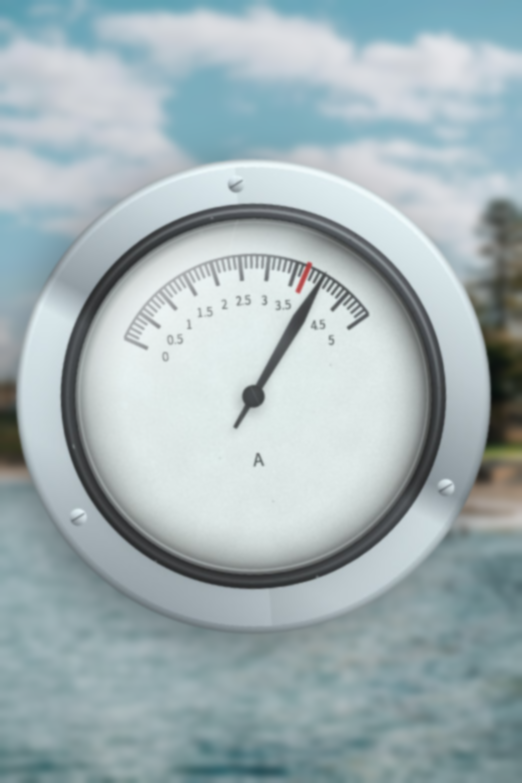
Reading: 4; A
